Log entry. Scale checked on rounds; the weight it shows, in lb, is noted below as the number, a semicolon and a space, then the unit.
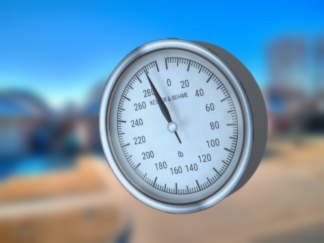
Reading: 290; lb
